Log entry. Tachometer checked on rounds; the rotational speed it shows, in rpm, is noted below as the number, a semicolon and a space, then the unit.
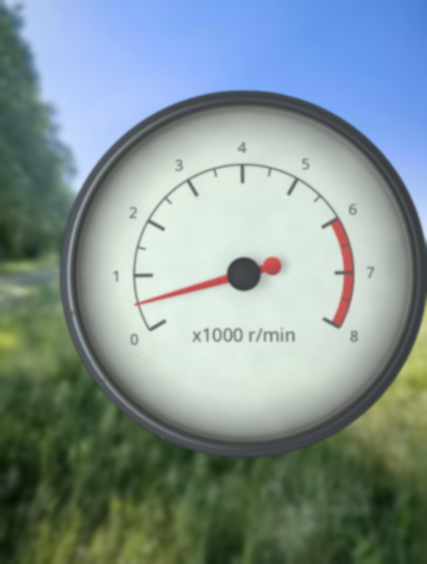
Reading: 500; rpm
